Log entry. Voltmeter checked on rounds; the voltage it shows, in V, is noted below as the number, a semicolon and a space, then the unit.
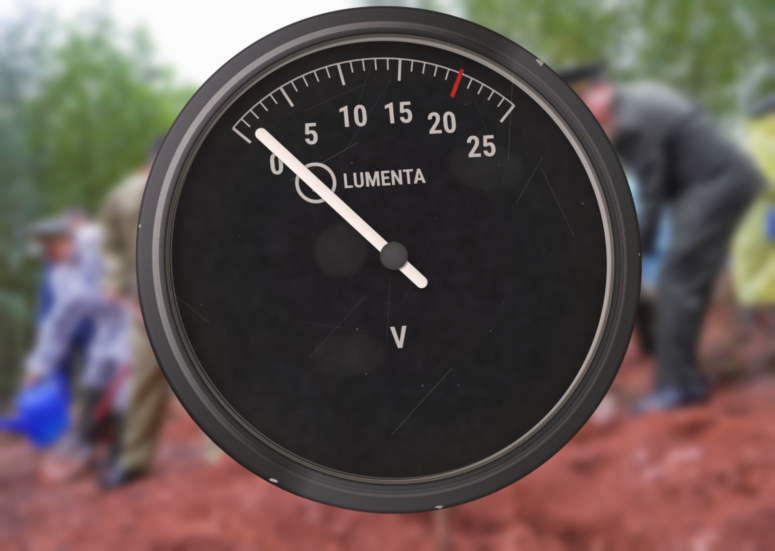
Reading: 1; V
